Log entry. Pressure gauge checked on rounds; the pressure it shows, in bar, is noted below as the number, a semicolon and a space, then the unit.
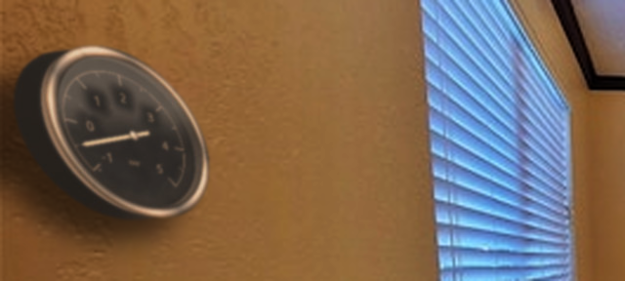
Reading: -0.5; bar
